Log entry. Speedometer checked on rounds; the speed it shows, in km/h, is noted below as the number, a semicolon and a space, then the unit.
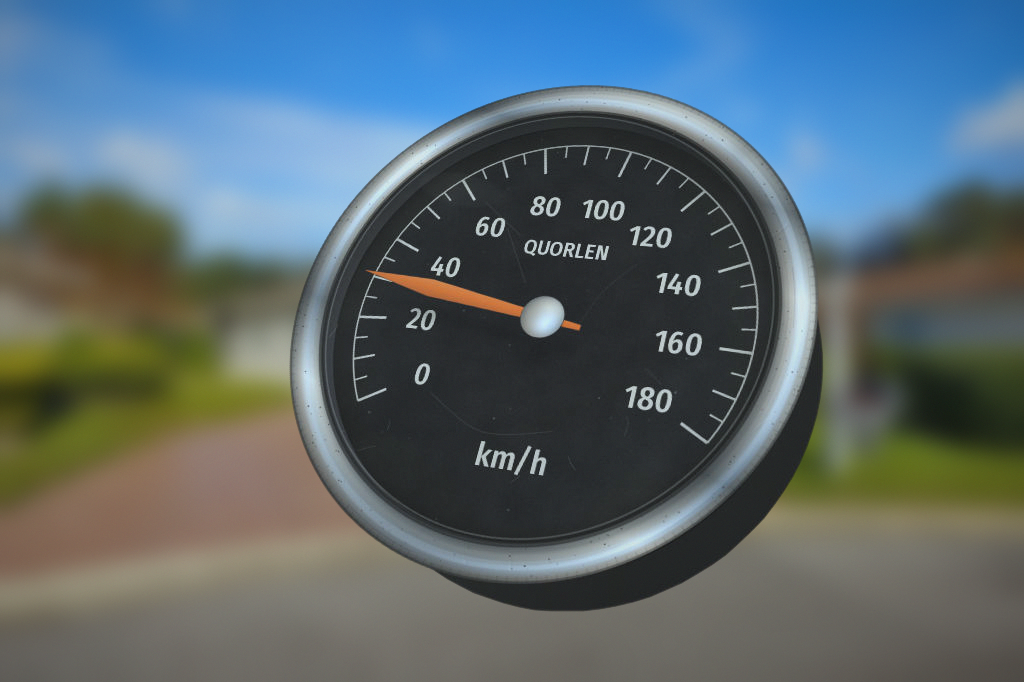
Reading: 30; km/h
